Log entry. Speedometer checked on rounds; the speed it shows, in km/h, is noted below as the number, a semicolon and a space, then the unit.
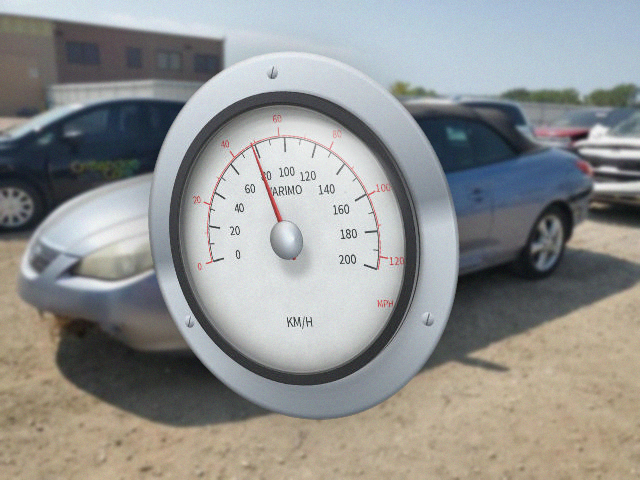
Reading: 80; km/h
